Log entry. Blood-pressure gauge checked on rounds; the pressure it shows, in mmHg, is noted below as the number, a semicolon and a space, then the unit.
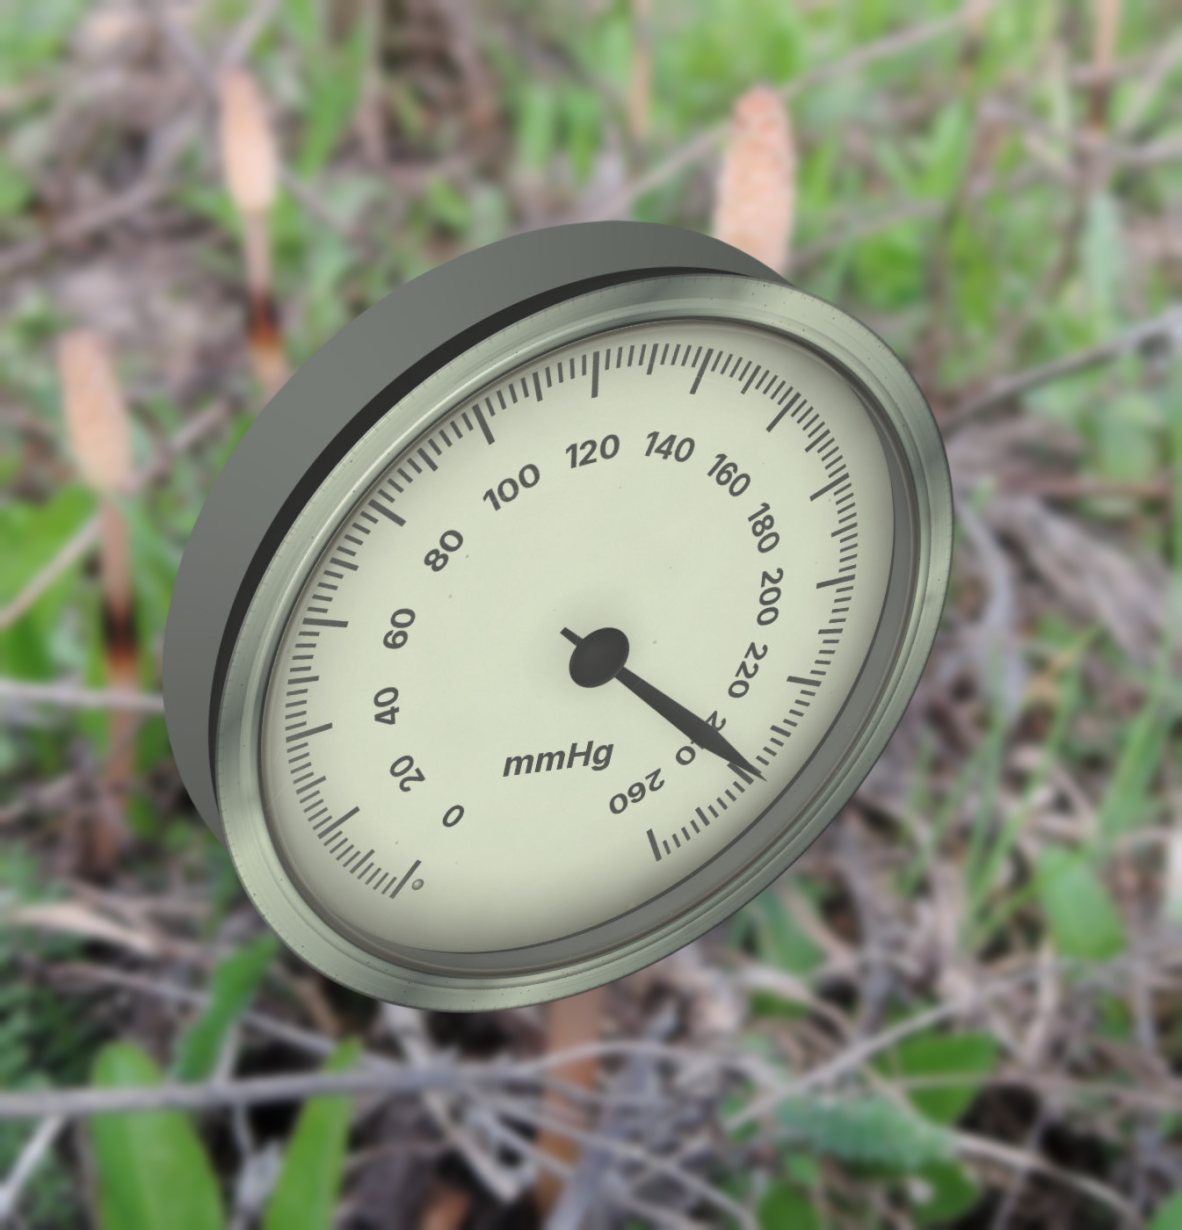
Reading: 238; mmHg
